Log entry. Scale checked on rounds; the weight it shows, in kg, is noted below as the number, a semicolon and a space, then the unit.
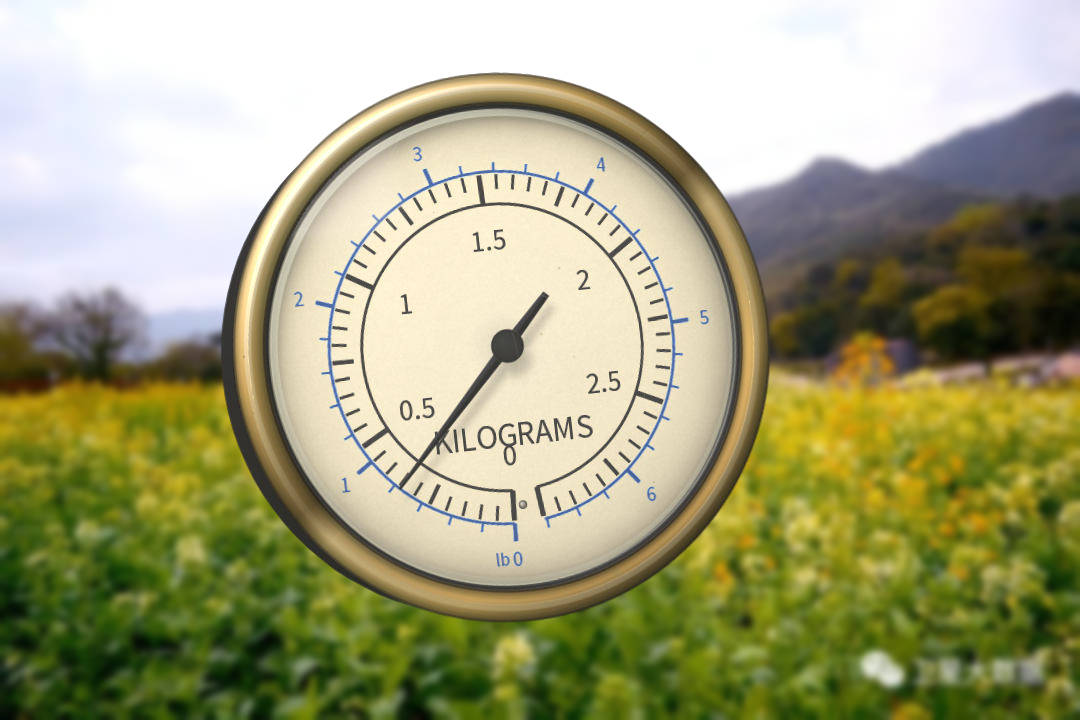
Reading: 0.35; kg
